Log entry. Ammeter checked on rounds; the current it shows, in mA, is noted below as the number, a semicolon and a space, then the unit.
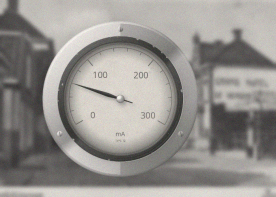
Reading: 60; mA
